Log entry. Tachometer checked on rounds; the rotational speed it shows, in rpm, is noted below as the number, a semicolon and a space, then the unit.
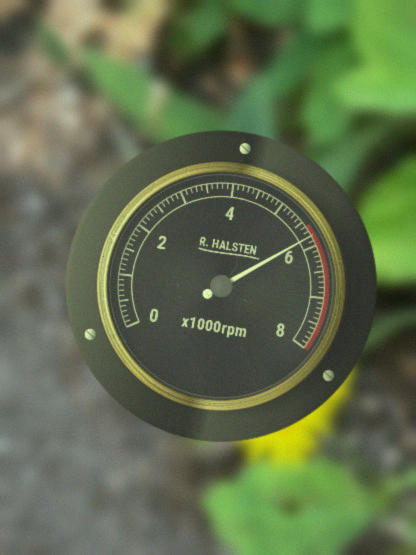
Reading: 5800; rpm
